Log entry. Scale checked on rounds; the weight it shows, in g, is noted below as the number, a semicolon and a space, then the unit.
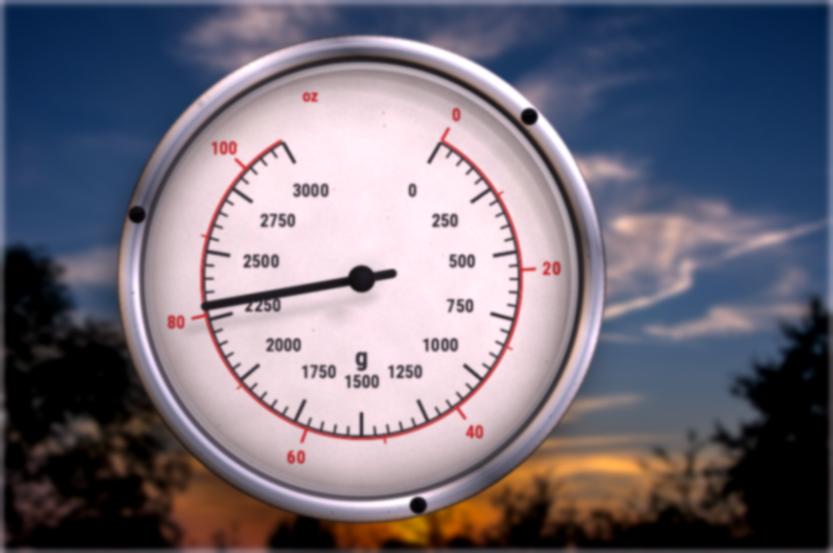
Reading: 2300; g
